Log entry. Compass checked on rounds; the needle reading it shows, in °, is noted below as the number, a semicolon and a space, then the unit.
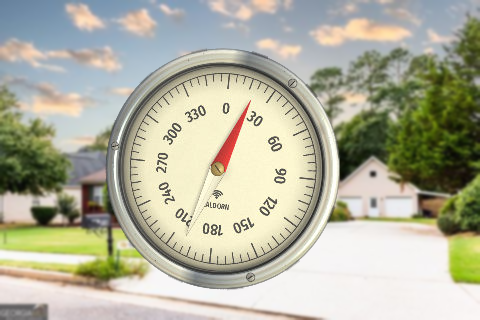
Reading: 20; °
